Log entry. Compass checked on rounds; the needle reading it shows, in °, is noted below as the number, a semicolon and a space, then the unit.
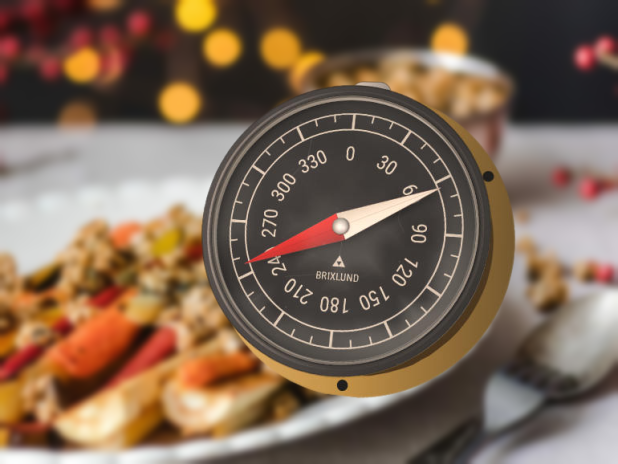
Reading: 245; °
